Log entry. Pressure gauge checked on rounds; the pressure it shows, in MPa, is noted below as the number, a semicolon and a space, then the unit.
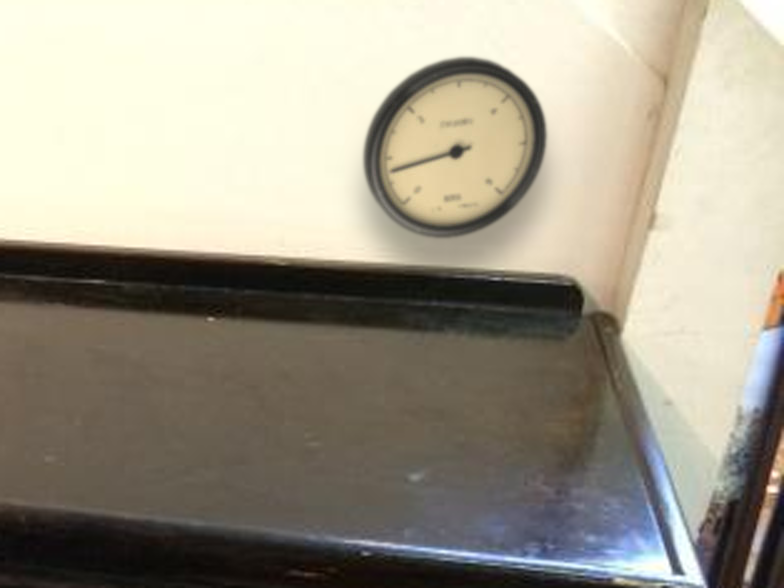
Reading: 0.75; MPa
